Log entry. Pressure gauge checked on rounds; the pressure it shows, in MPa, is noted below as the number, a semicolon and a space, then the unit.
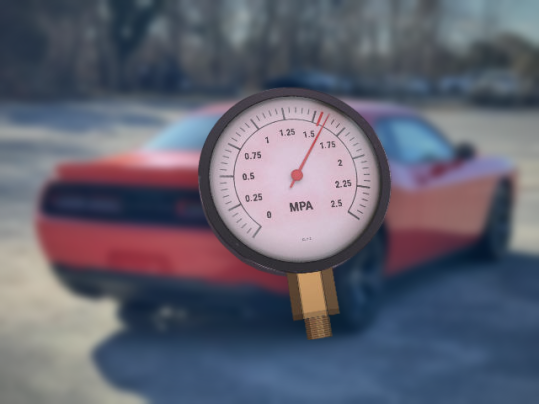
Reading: 1.6; MPa
